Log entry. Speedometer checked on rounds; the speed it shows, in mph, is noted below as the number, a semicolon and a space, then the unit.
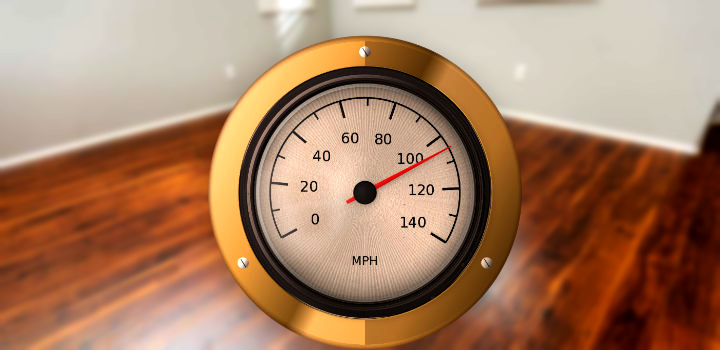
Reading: 105; mph
